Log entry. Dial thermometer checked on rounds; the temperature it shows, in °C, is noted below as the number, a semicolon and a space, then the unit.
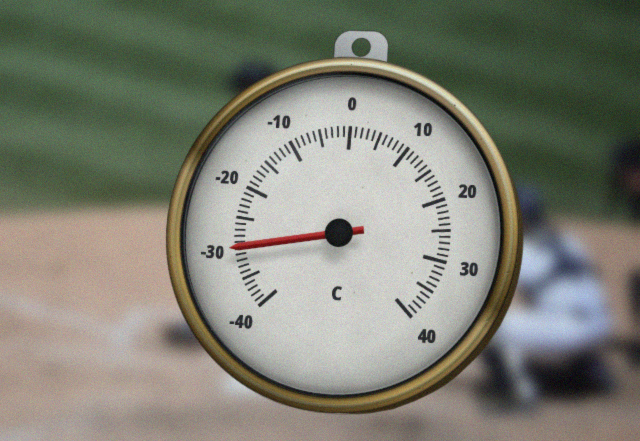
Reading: -30; °C
